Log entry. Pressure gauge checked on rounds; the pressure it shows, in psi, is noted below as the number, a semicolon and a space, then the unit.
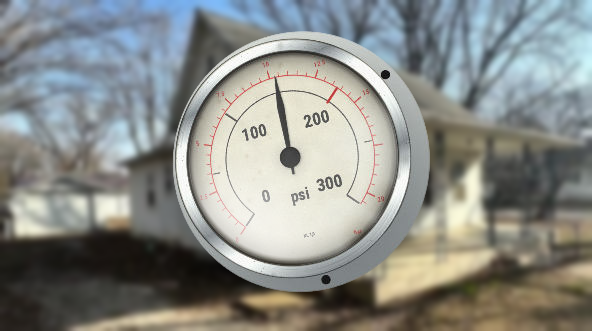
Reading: 150; psi
